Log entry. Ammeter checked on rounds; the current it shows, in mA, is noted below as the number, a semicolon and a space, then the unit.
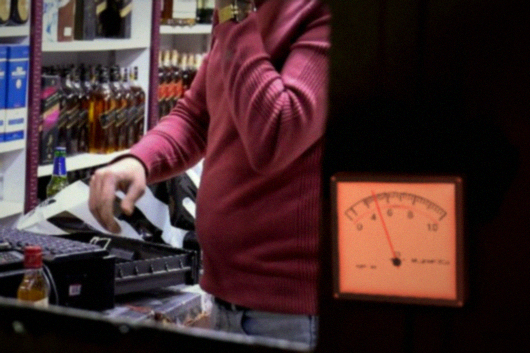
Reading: 5; mA
